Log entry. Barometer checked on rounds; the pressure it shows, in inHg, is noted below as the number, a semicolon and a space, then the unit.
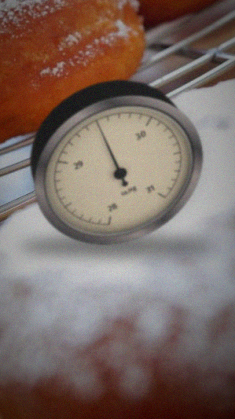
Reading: 29.5; inHg
